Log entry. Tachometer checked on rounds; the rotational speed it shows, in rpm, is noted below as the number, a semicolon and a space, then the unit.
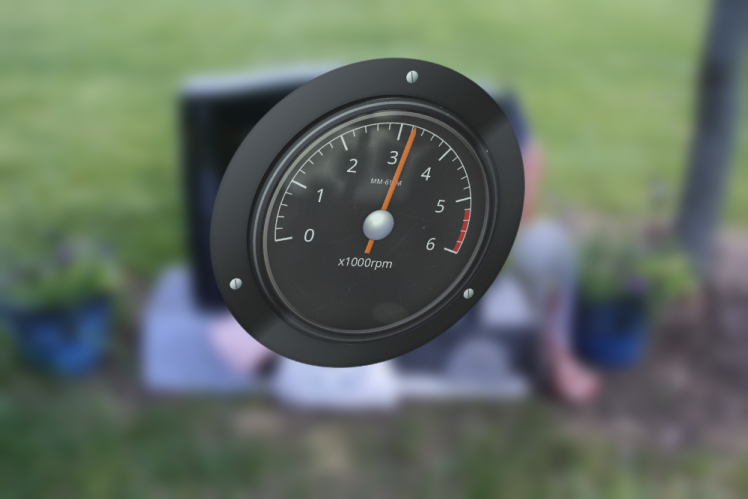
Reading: 3200; rpm
